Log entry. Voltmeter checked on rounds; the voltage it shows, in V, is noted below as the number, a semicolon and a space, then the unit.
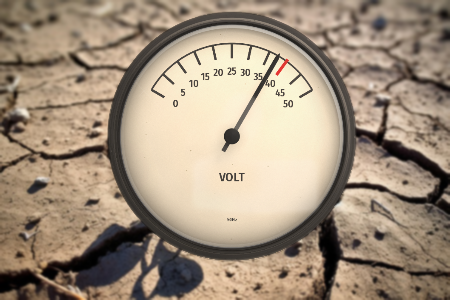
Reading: 37.5; V
